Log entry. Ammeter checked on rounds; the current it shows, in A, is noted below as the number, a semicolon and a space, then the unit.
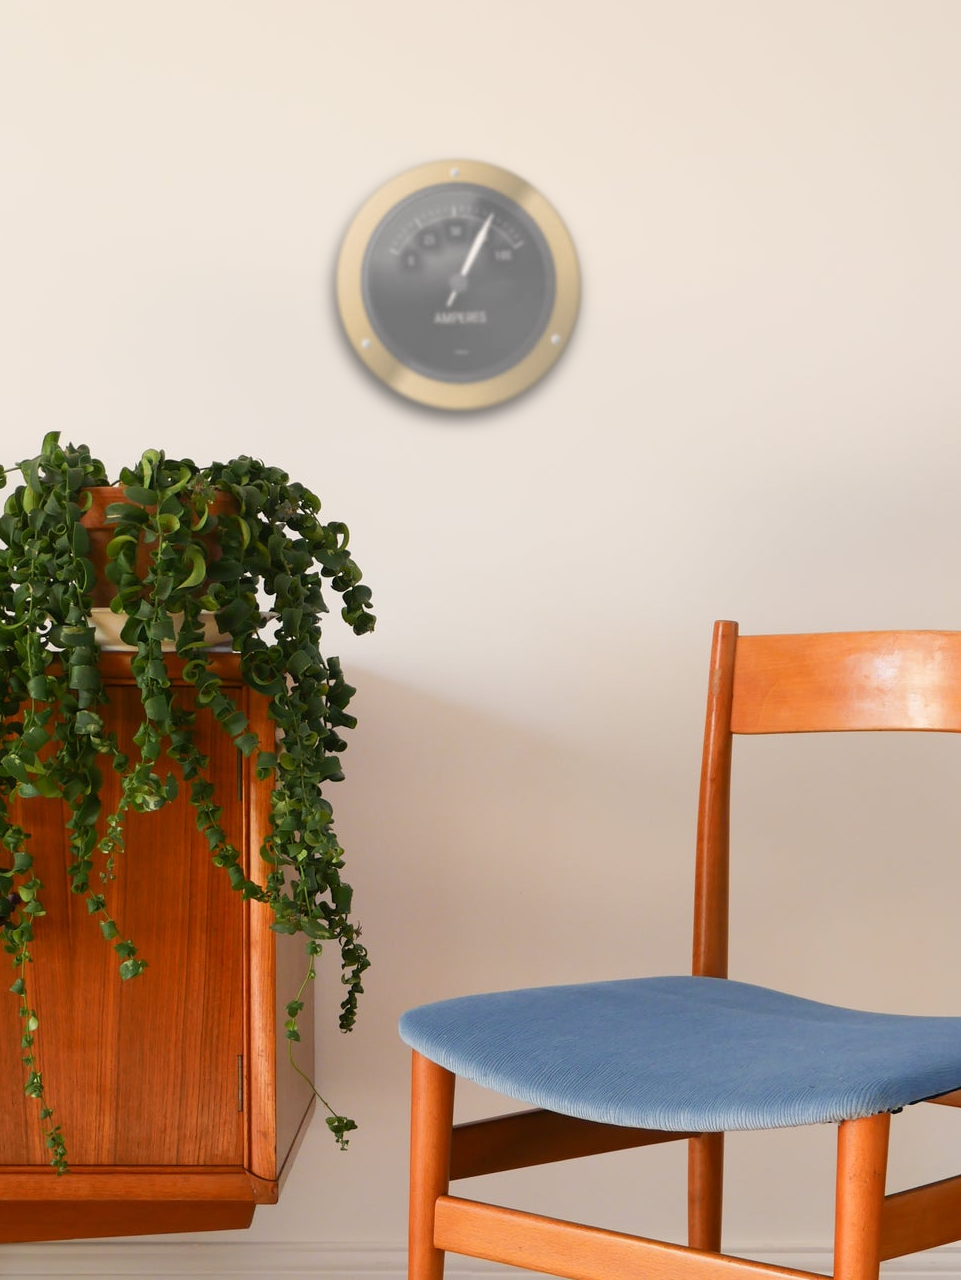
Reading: 75; A
